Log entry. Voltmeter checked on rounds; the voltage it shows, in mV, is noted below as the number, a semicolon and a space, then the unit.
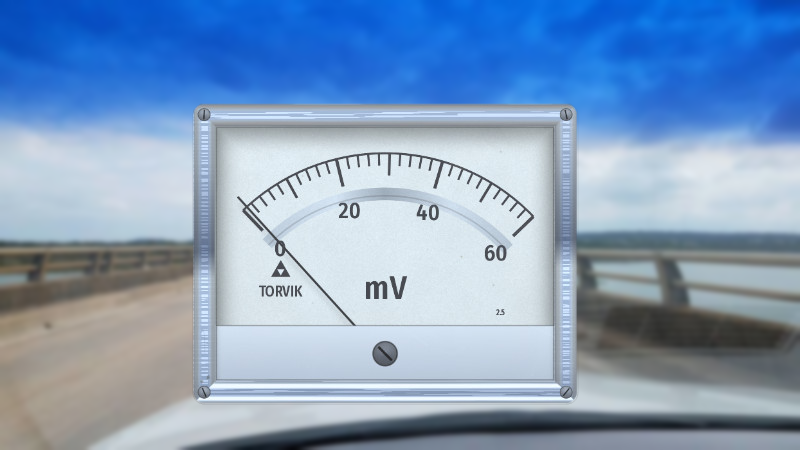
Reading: 1; mV
